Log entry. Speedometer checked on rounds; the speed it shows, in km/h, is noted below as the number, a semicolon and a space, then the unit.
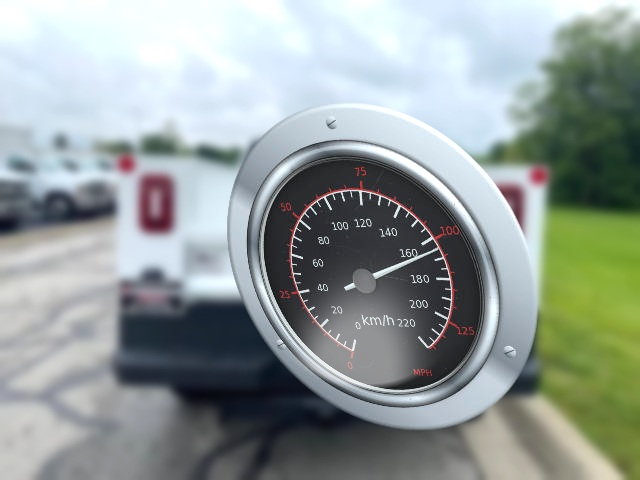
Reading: 165; km/h
